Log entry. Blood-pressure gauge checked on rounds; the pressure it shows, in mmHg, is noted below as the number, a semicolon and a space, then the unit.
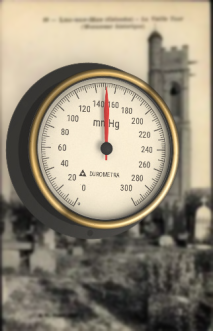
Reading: 150; mmHg
